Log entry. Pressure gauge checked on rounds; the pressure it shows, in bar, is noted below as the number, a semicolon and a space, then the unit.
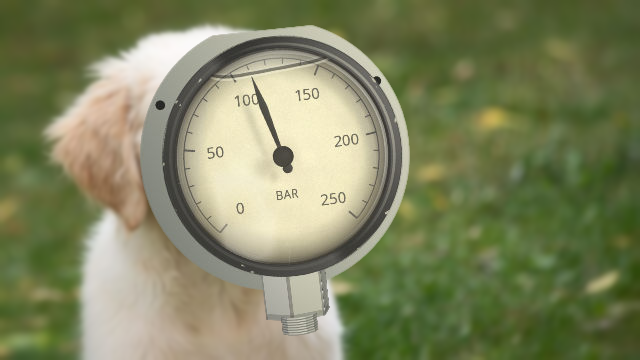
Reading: 110; bar
